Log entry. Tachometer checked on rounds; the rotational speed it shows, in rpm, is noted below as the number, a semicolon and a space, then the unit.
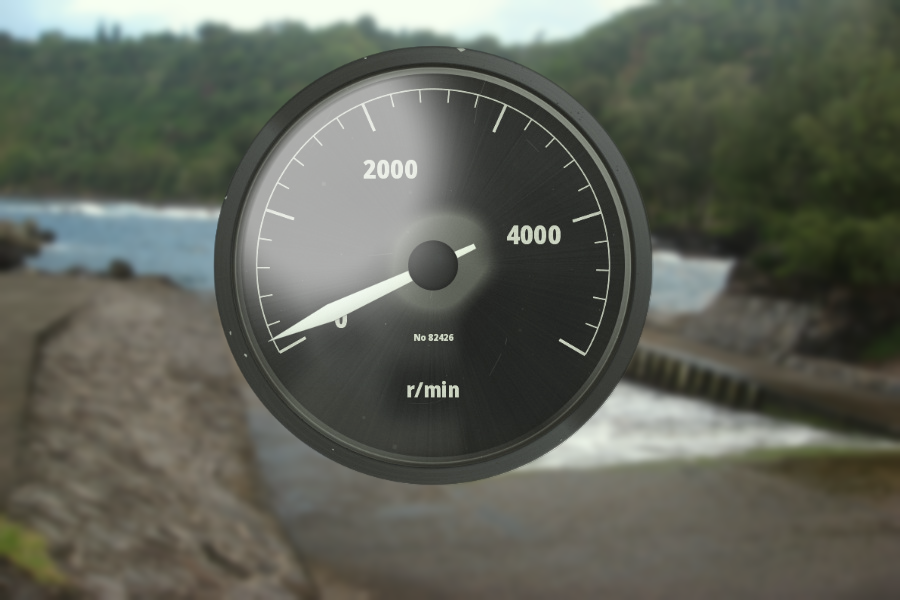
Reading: 100; rpm
